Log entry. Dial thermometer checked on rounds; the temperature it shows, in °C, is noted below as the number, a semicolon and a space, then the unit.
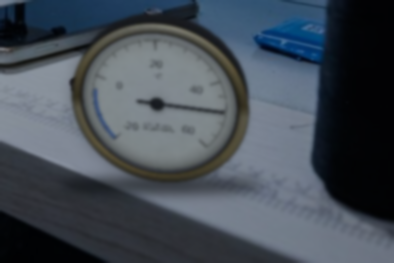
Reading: 48; °C
